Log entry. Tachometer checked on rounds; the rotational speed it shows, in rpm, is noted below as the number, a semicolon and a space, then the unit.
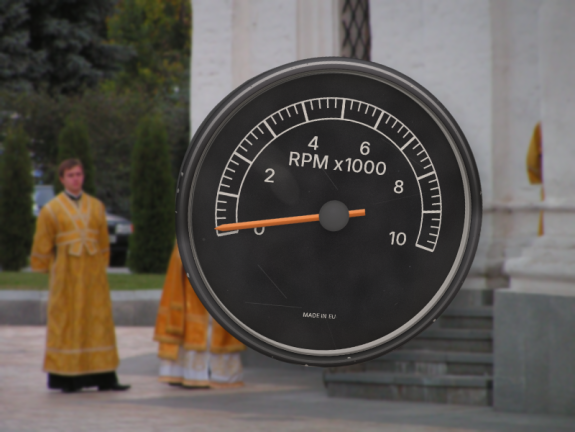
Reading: 200; rpm
